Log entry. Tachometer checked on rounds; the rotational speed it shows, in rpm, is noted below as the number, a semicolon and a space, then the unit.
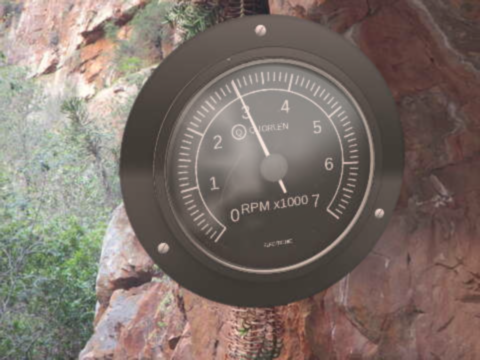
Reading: 3000; rpm
